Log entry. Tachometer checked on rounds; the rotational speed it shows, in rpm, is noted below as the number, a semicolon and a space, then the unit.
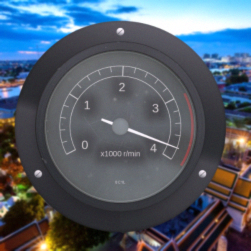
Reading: 3800; rpm
